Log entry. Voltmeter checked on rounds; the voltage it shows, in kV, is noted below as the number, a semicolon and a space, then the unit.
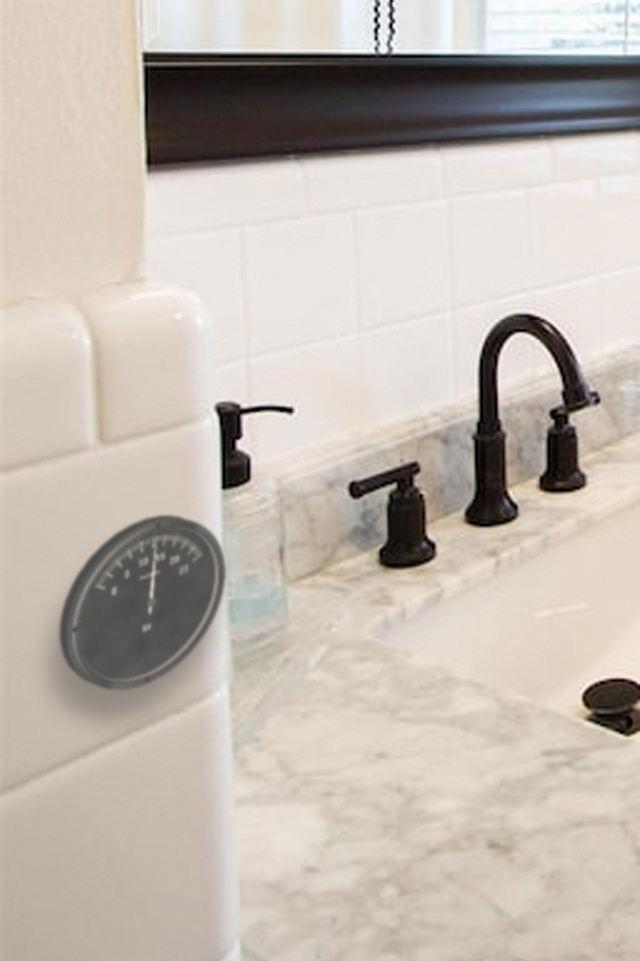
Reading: 12.5; kV
